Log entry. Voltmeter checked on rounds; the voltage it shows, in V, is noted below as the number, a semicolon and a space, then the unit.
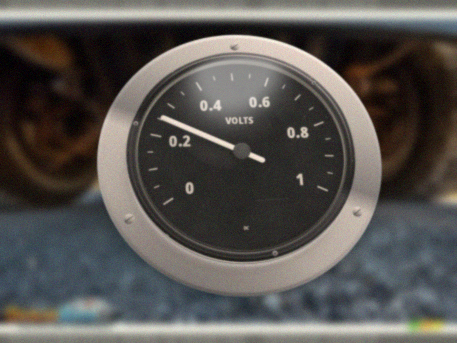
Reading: 0.25; V
